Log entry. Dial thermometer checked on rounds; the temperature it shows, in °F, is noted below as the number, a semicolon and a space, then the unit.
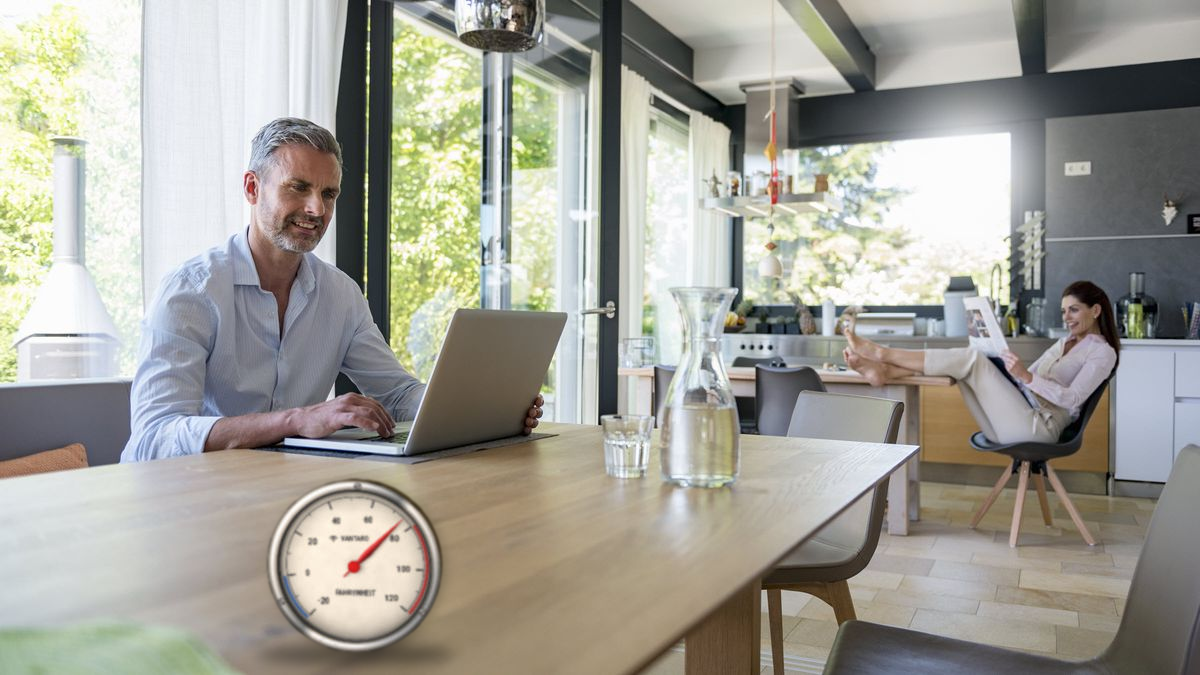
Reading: 75; °F
